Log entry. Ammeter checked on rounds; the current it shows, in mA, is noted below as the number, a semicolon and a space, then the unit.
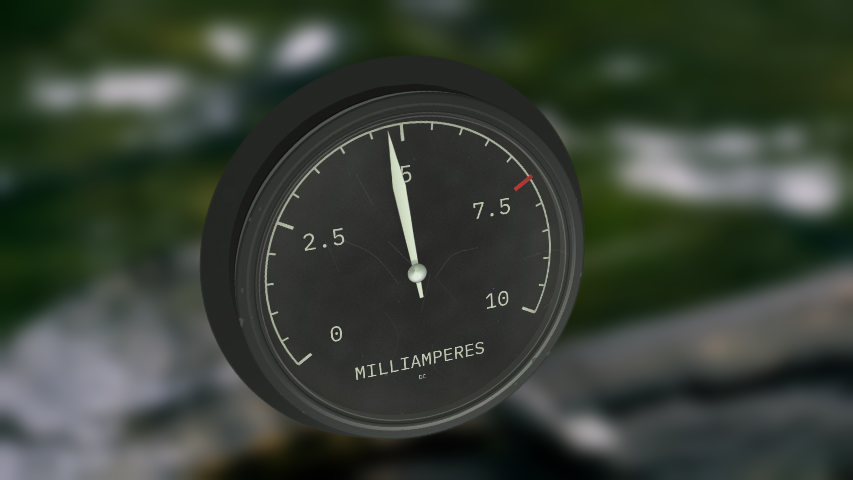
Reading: 4.75; mA
